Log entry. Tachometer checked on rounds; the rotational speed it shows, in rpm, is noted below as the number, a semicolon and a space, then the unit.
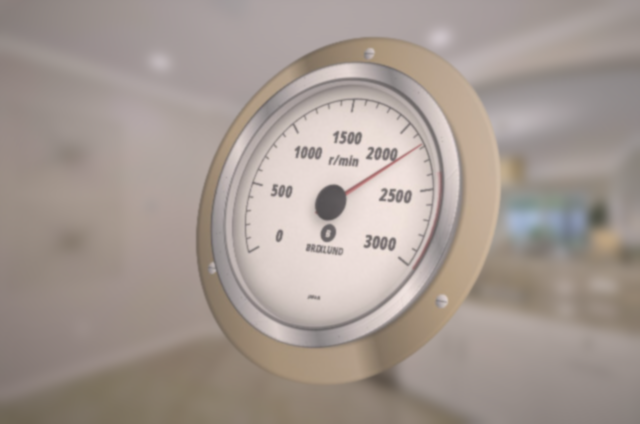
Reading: 2200; rpm
